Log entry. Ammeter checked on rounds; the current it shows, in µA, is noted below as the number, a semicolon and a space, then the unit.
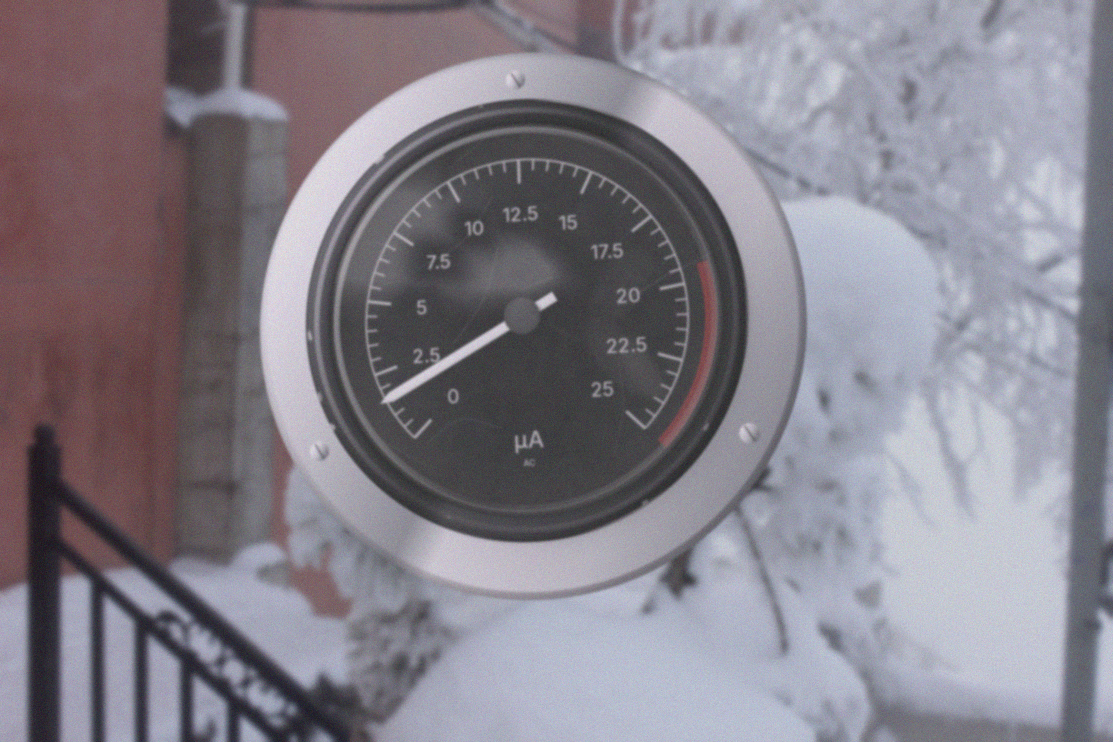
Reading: 1.5; µA
